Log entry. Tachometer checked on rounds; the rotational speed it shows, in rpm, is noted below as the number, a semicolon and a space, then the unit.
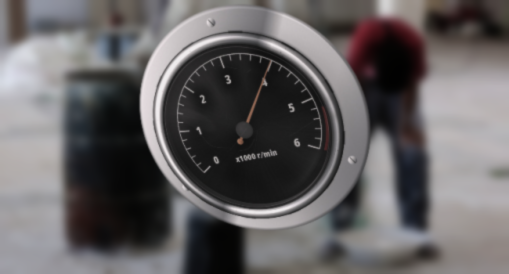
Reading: 4000; rpm
